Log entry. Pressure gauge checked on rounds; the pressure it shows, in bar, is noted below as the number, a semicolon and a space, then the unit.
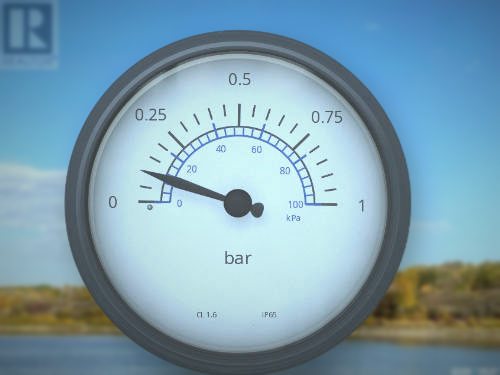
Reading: 0.1; bar
